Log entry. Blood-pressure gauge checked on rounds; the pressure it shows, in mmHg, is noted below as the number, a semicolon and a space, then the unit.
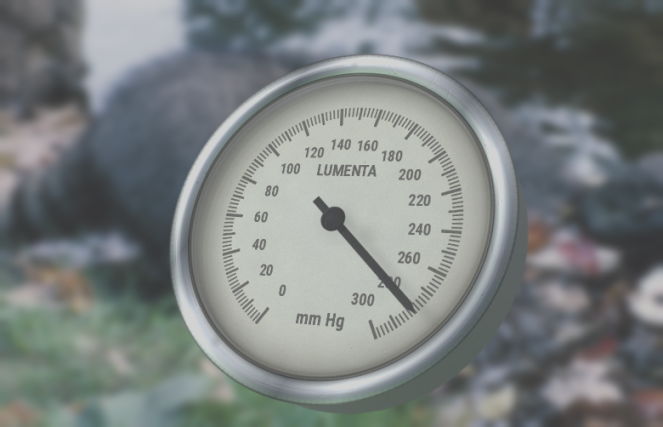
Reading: 280; mmHg
